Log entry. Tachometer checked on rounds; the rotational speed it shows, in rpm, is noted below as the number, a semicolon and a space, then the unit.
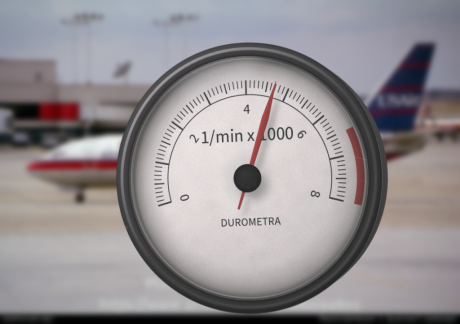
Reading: 4700; rpm
